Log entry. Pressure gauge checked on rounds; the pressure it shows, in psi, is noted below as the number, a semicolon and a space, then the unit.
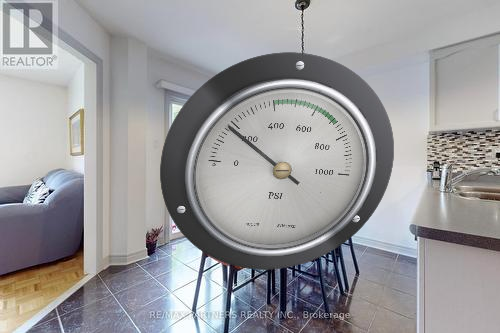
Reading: 180; psi
